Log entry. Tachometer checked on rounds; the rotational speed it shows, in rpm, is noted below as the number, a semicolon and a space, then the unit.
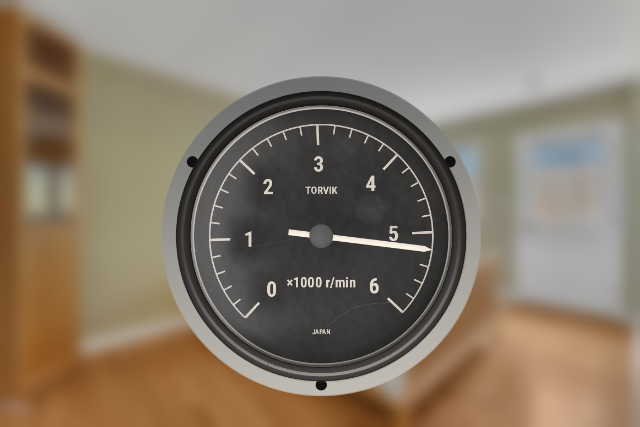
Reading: 5200; rpm
